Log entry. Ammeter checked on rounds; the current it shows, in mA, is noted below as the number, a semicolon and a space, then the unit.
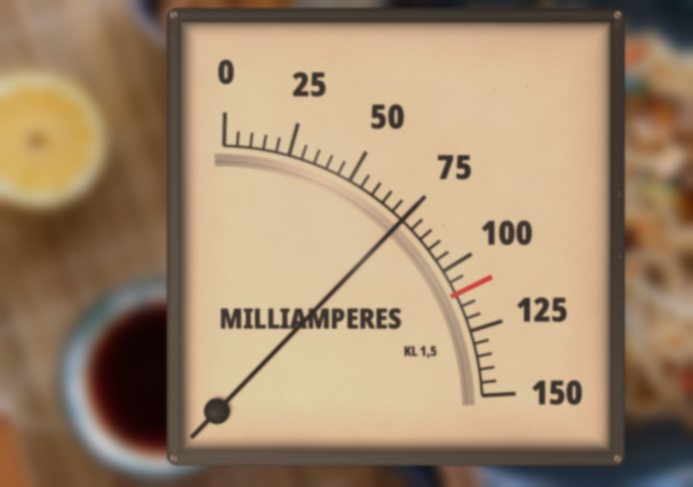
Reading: 75; mA
